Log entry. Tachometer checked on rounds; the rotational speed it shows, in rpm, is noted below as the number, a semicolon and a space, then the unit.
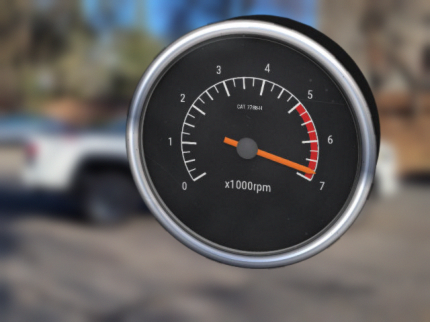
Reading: 6750; rpm
